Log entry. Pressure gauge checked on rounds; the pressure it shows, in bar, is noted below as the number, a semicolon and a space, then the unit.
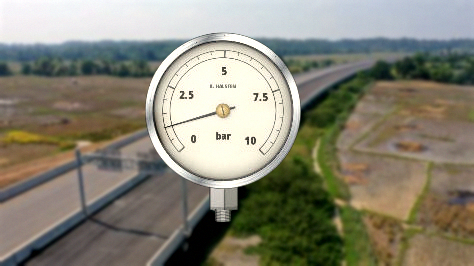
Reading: 1; bar
